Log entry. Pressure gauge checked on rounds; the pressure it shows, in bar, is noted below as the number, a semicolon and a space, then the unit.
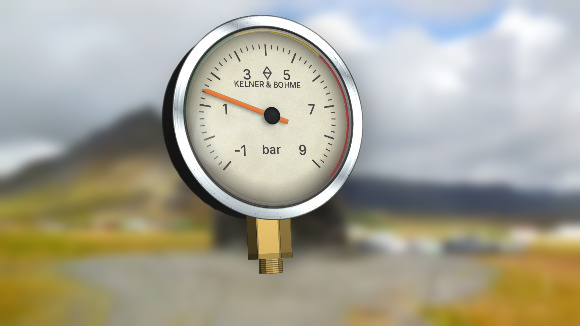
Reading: 1.4; bar
